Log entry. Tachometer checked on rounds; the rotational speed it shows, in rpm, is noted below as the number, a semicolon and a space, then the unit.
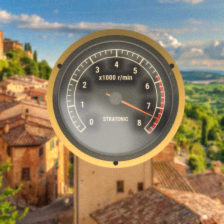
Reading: 7400; rpm
